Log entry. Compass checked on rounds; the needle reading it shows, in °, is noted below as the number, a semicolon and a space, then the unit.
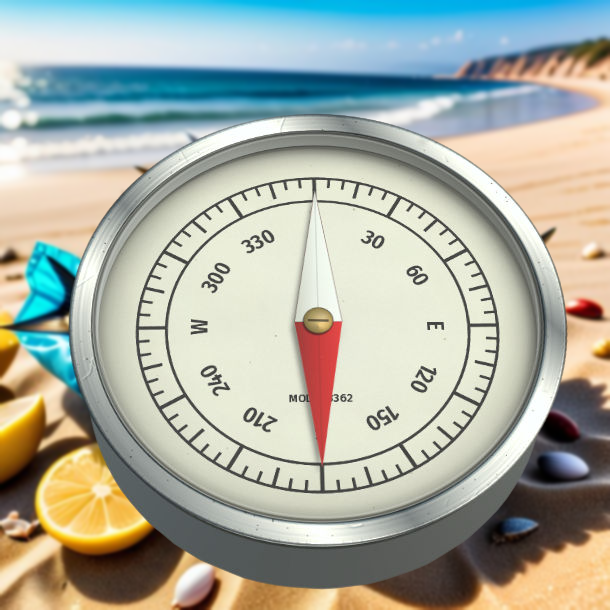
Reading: 180; °
